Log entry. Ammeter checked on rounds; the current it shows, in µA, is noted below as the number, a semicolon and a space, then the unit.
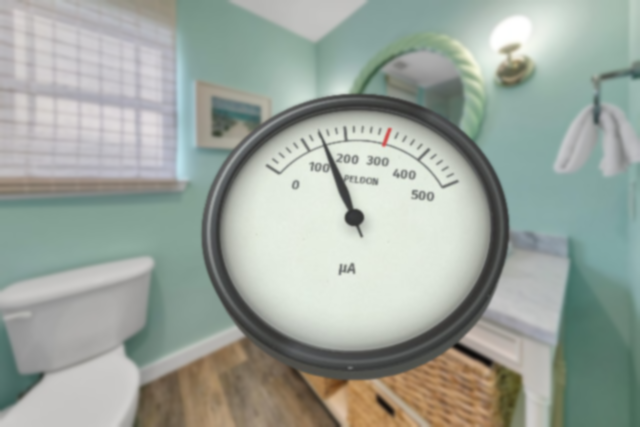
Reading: 140; µA
